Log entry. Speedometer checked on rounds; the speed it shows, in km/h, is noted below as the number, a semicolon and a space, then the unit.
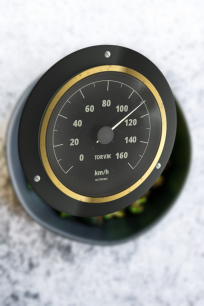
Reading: 110; km/h
